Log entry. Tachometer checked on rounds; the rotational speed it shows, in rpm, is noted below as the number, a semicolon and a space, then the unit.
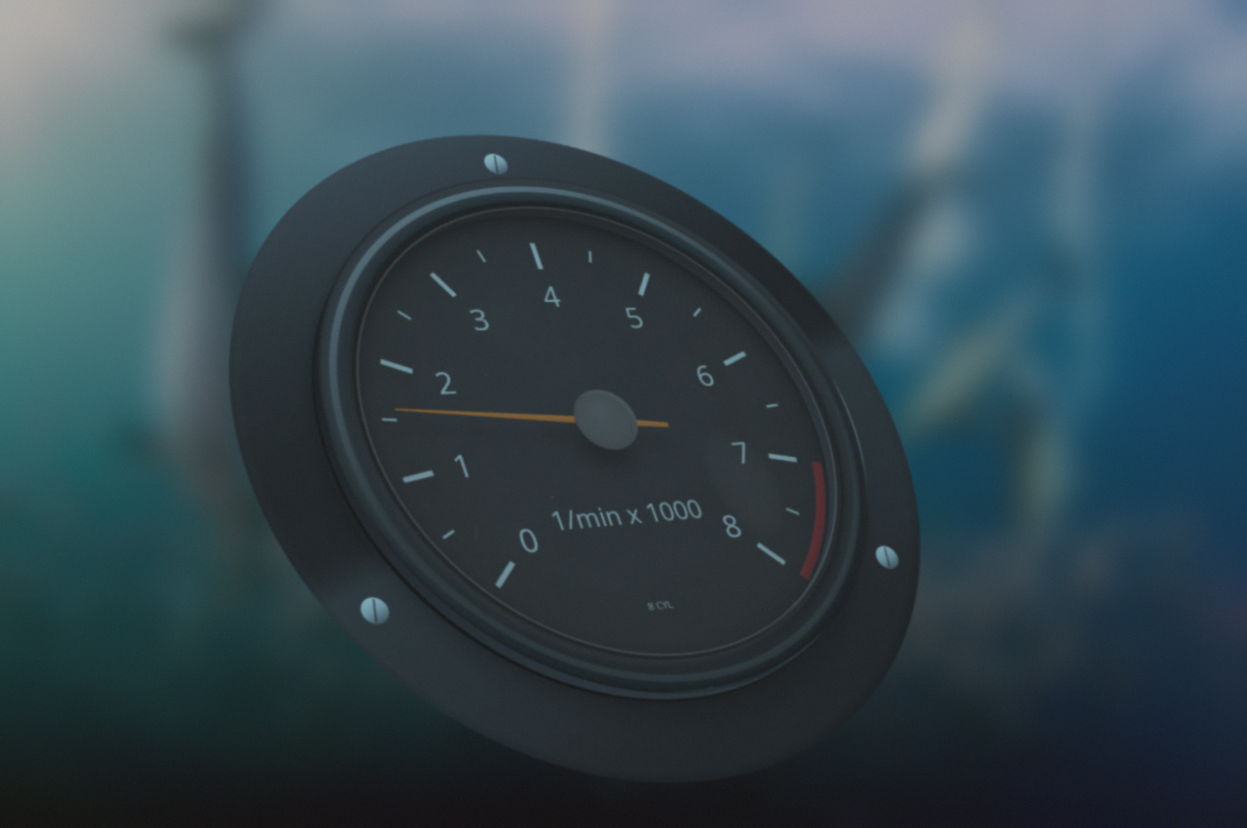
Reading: 1500; rpm
